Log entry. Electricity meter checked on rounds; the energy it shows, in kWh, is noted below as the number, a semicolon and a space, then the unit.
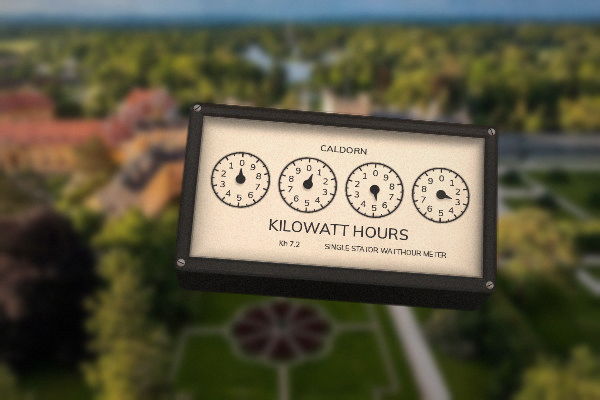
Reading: 53; kWh
